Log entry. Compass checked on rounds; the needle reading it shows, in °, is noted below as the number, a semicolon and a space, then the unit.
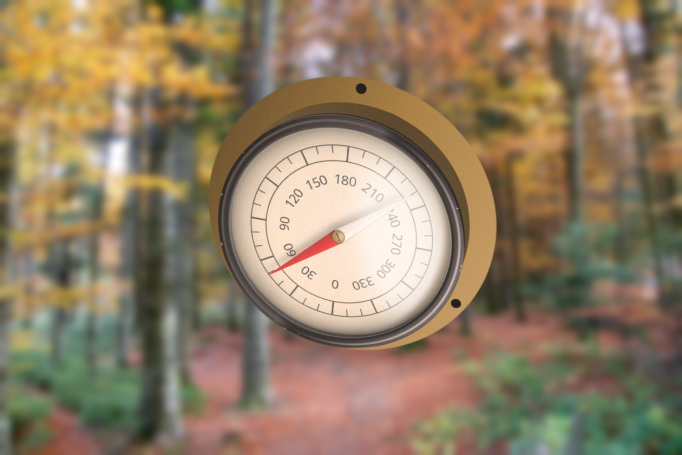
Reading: 50; °
